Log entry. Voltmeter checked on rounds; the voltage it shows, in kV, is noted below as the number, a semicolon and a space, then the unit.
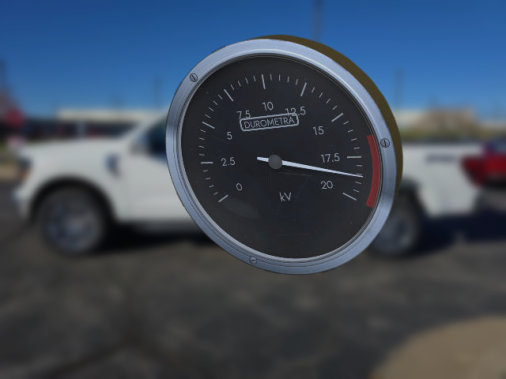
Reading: 18.5; kV
